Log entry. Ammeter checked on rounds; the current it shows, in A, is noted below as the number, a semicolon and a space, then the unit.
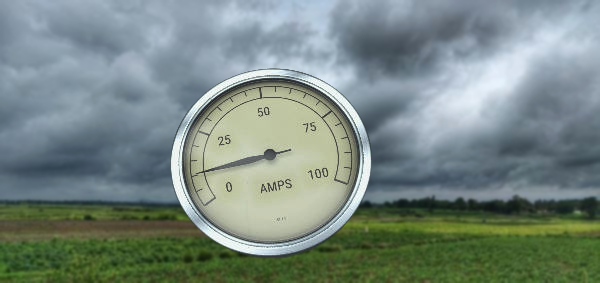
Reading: 10; A
